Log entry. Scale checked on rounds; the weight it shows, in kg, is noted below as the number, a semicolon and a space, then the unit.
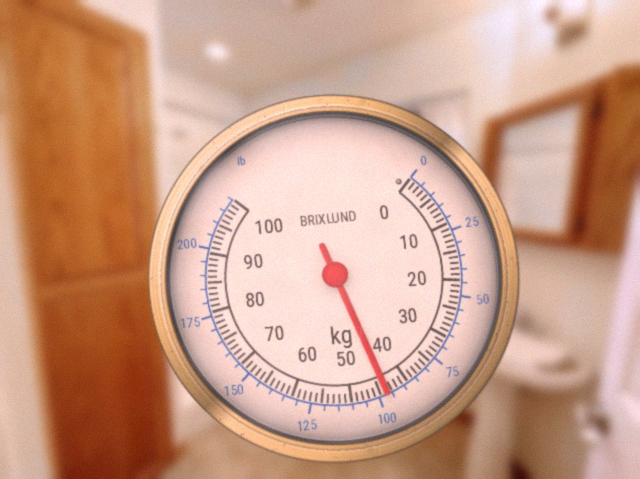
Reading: 44; kg
